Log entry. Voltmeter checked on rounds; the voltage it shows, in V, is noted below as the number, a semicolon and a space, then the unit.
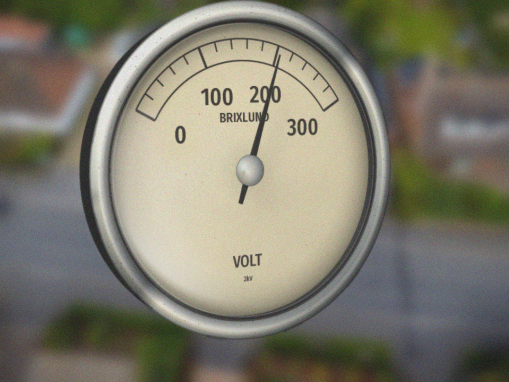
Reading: 200; V
